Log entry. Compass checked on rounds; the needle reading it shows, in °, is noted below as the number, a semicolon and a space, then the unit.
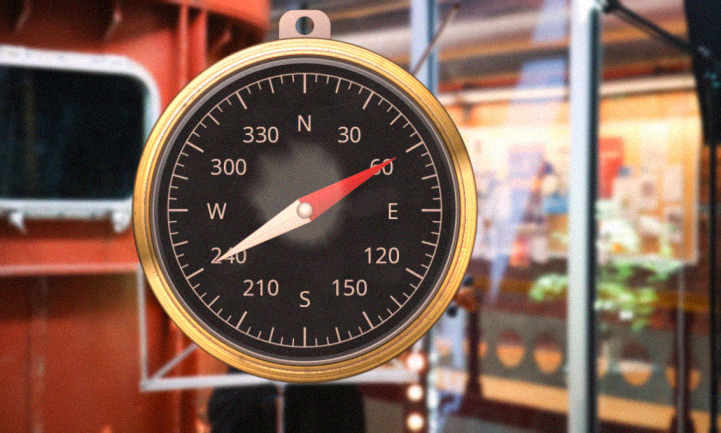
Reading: 60; °
